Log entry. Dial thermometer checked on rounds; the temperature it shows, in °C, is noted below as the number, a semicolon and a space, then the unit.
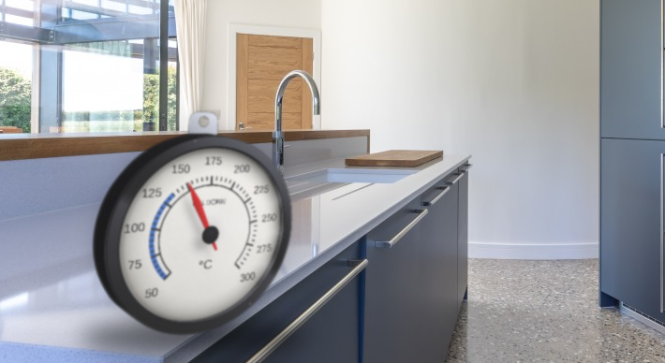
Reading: 150; °C
